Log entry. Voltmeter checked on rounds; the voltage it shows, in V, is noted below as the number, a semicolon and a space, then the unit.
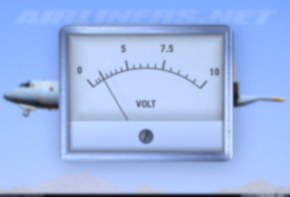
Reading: 2.5; V
